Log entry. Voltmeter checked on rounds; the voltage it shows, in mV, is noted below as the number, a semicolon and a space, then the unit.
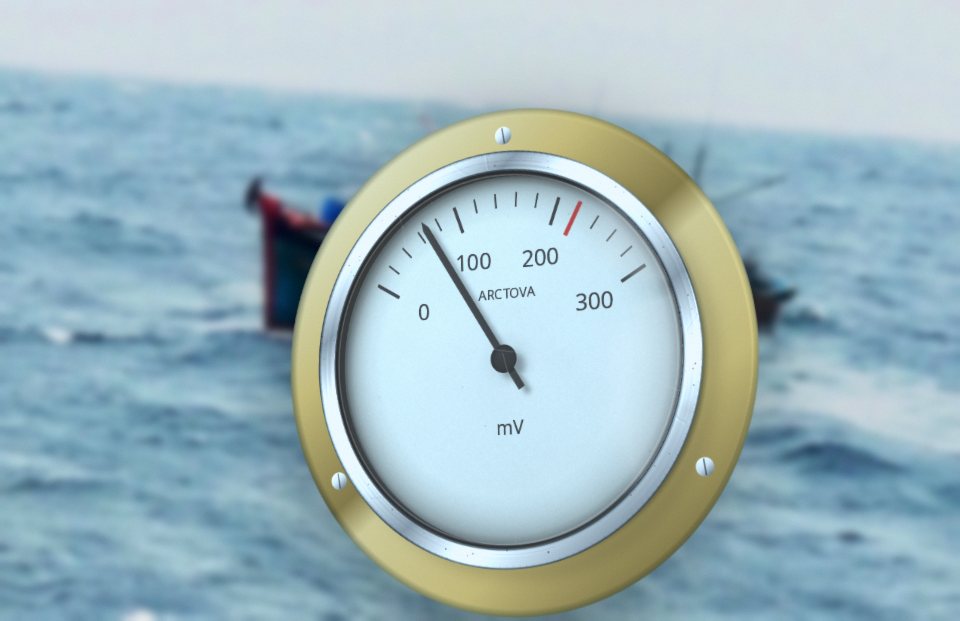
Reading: 70; mV
